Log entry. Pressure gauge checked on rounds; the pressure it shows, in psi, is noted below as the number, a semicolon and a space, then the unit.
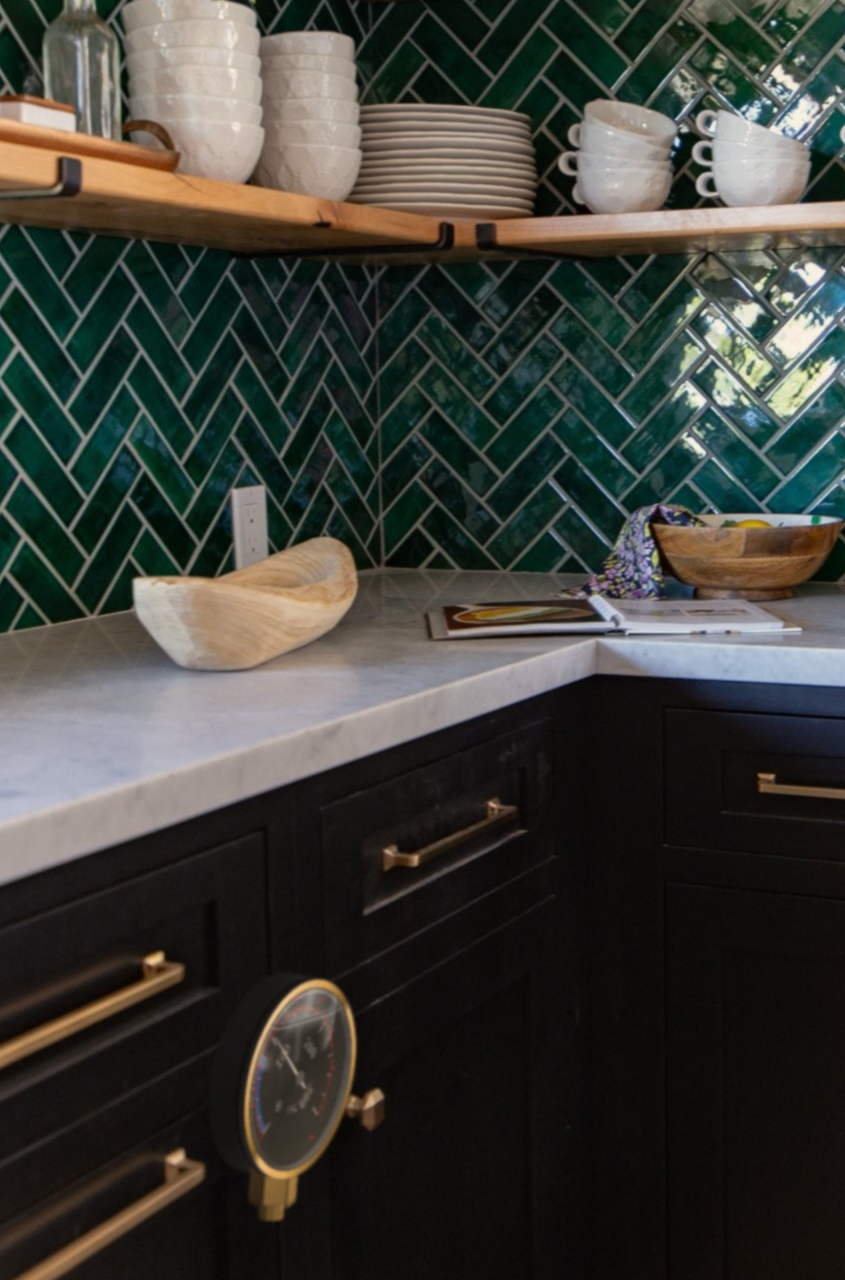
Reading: 100; psi
